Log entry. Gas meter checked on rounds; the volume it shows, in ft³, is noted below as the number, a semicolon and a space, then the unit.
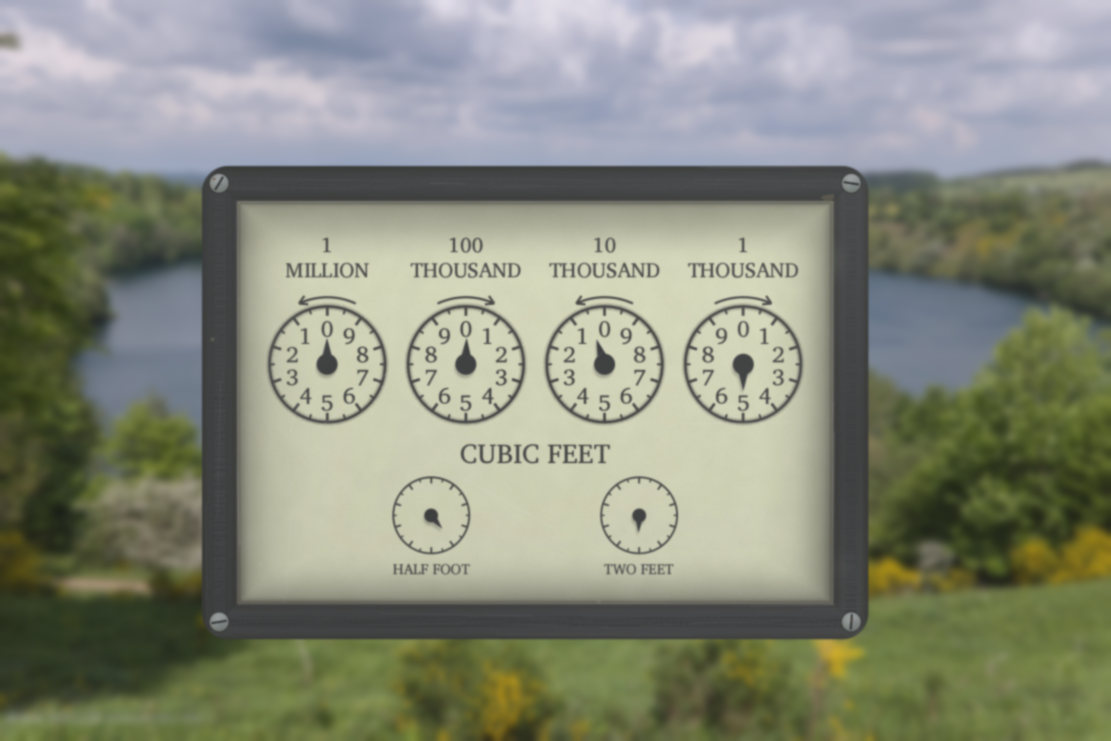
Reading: 500; ft³
